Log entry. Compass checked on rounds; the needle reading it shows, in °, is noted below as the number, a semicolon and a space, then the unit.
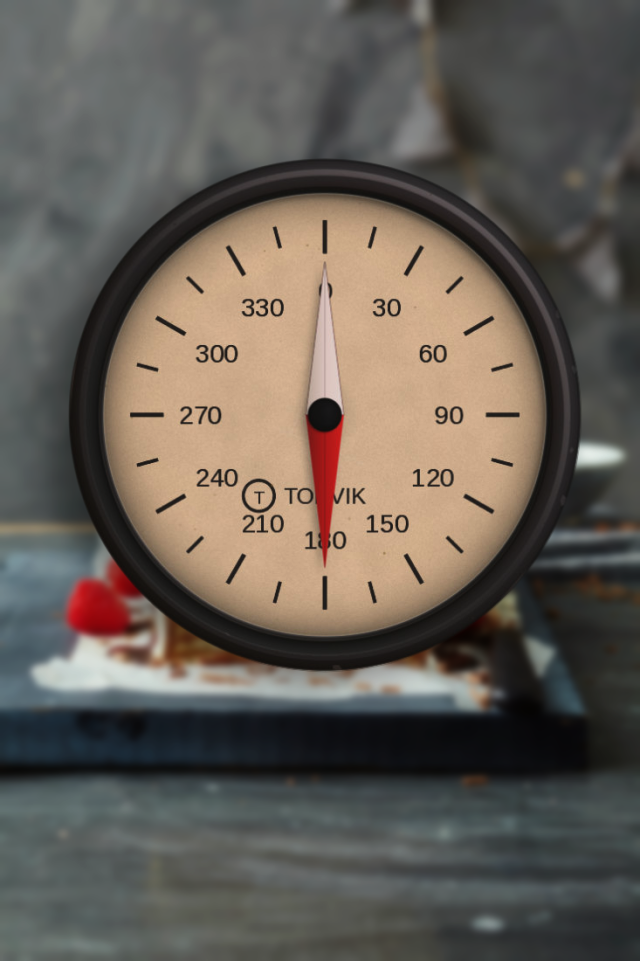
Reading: 180; °
